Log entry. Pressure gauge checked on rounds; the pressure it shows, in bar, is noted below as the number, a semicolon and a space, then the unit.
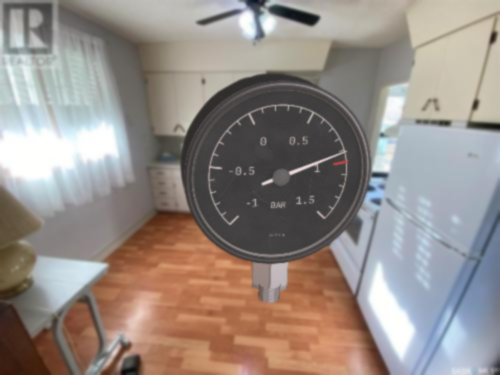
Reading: 0.9; bar
